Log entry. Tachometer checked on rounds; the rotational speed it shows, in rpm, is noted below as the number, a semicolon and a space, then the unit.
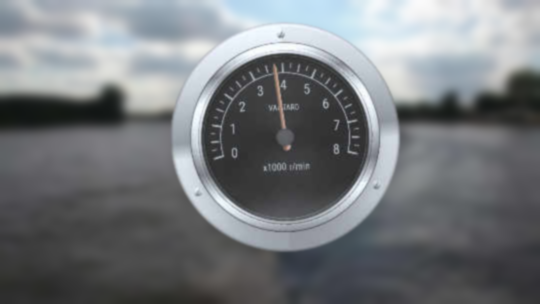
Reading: 3750; rpm
